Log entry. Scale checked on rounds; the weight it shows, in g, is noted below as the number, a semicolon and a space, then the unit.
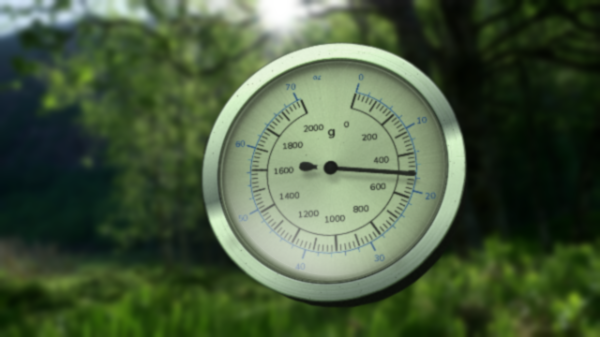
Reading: 500; g
